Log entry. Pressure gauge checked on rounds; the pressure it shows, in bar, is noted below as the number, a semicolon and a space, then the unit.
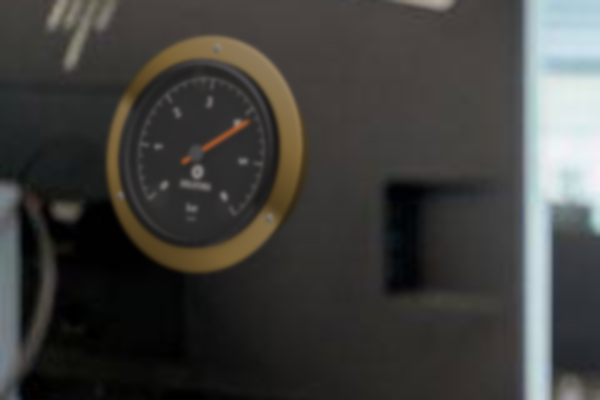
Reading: 4.2; bar
